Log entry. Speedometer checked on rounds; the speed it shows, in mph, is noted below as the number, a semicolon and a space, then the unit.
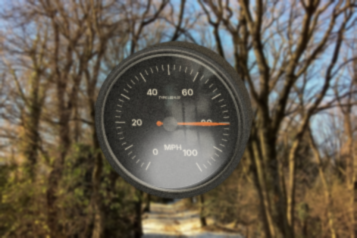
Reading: 80; mph
